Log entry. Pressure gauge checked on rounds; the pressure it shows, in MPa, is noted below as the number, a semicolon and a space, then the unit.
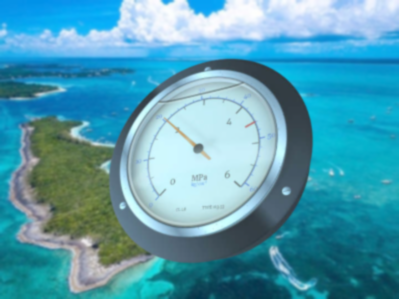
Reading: 2; MPa
